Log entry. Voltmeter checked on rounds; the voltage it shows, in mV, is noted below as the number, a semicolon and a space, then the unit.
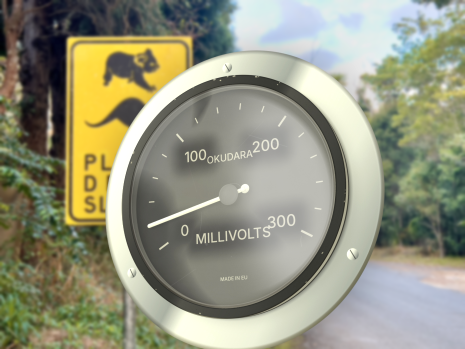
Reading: 20; mV
